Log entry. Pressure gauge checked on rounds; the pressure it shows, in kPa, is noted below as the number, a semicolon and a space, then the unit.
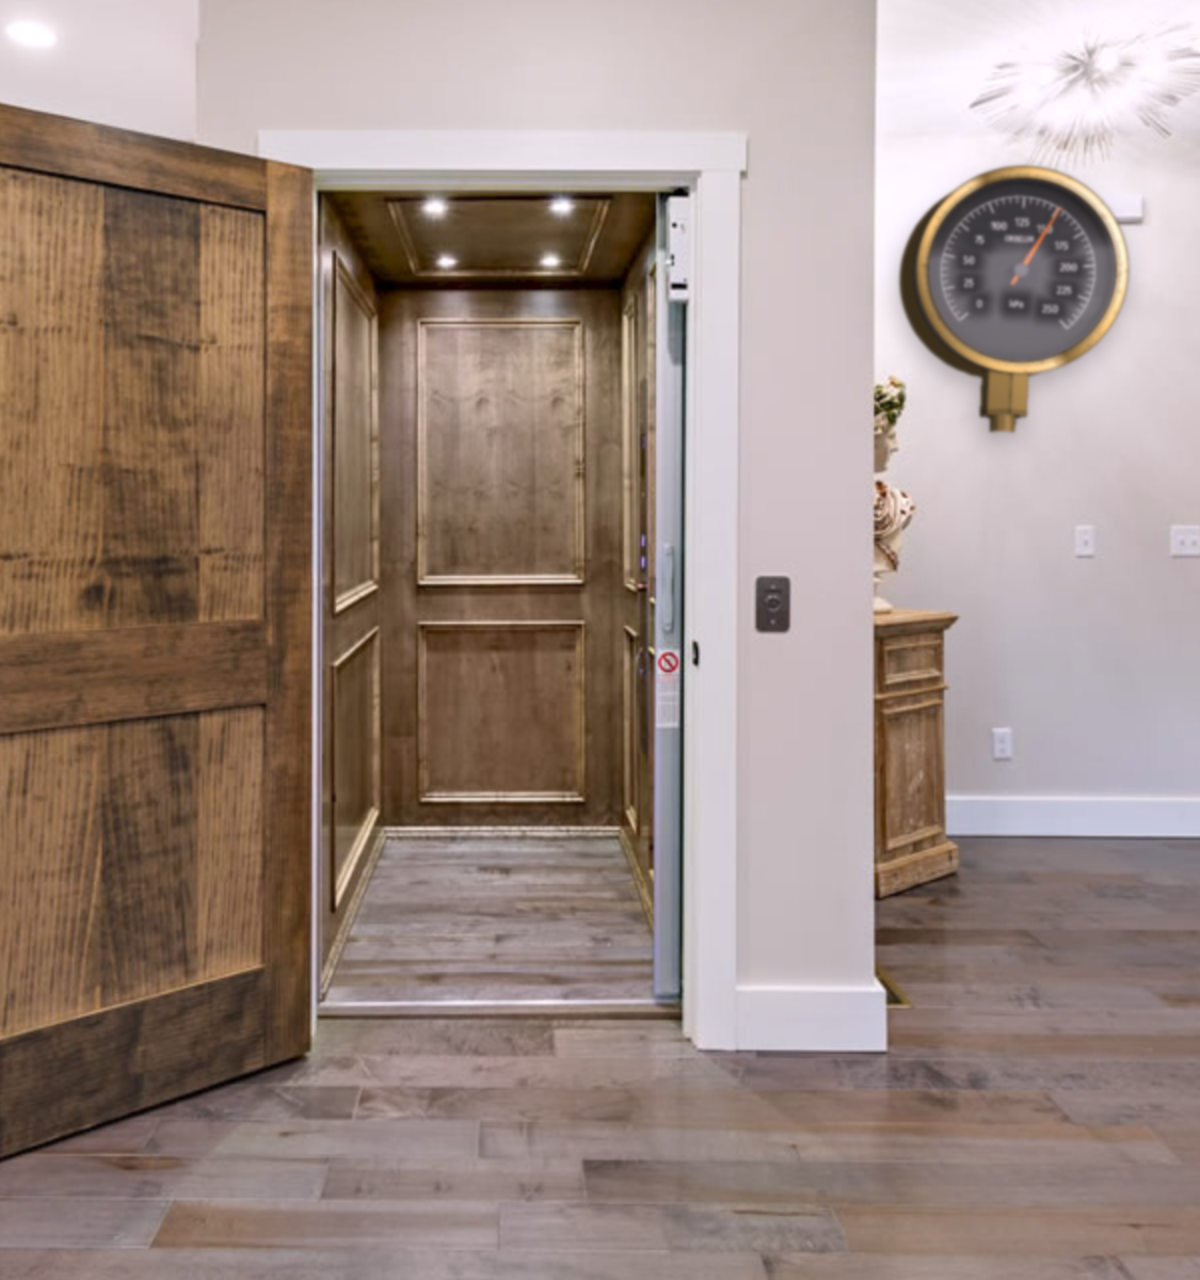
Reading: 150; kPa
